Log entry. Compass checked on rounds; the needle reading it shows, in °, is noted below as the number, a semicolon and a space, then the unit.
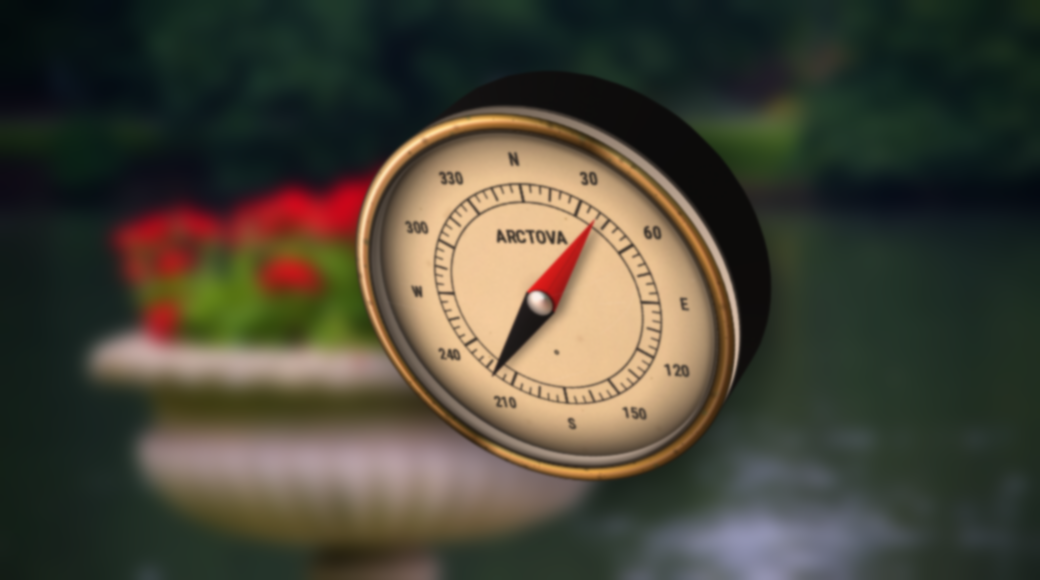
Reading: 40; °
